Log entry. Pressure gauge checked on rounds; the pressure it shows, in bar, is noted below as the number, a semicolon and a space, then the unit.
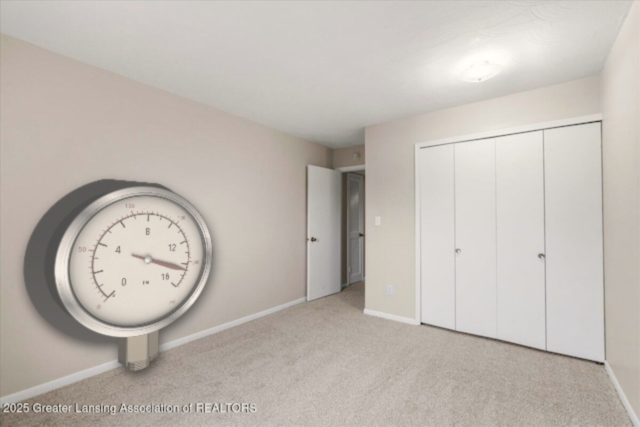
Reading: 14.5; bar
